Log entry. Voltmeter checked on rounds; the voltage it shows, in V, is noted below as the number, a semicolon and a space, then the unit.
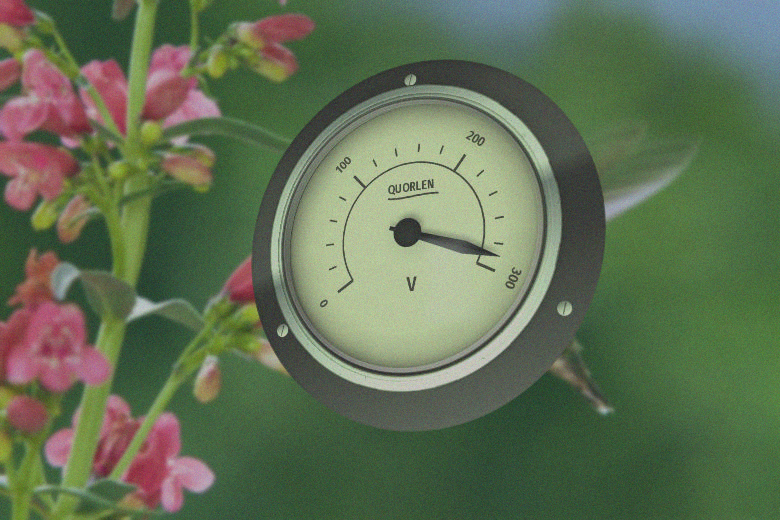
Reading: 290; V
